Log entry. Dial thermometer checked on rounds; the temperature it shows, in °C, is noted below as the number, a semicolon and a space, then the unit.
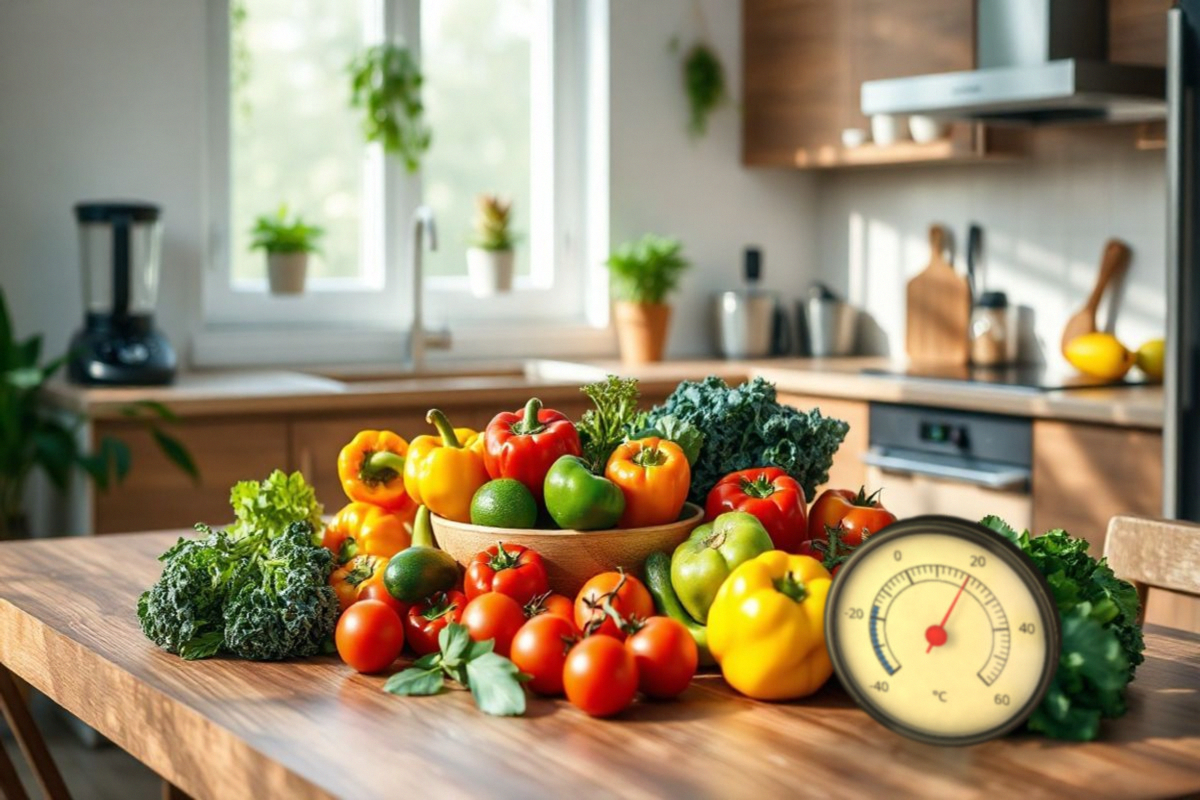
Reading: 20; °C
